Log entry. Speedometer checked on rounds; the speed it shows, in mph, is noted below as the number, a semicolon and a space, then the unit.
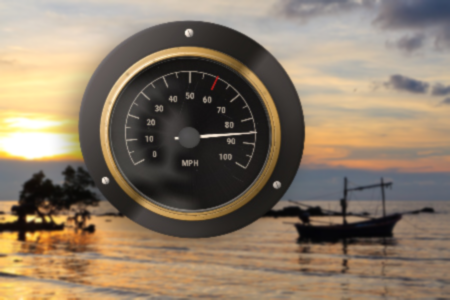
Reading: 85; mph
